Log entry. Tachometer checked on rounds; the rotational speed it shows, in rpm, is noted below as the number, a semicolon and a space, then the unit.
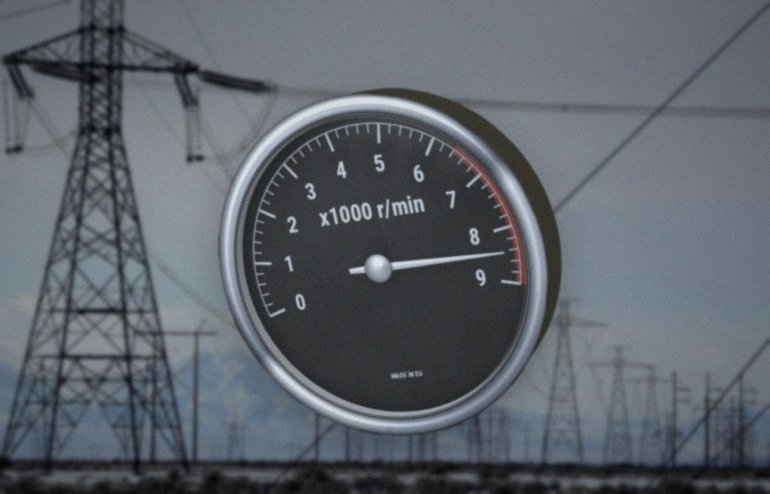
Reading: 8400; rpm
